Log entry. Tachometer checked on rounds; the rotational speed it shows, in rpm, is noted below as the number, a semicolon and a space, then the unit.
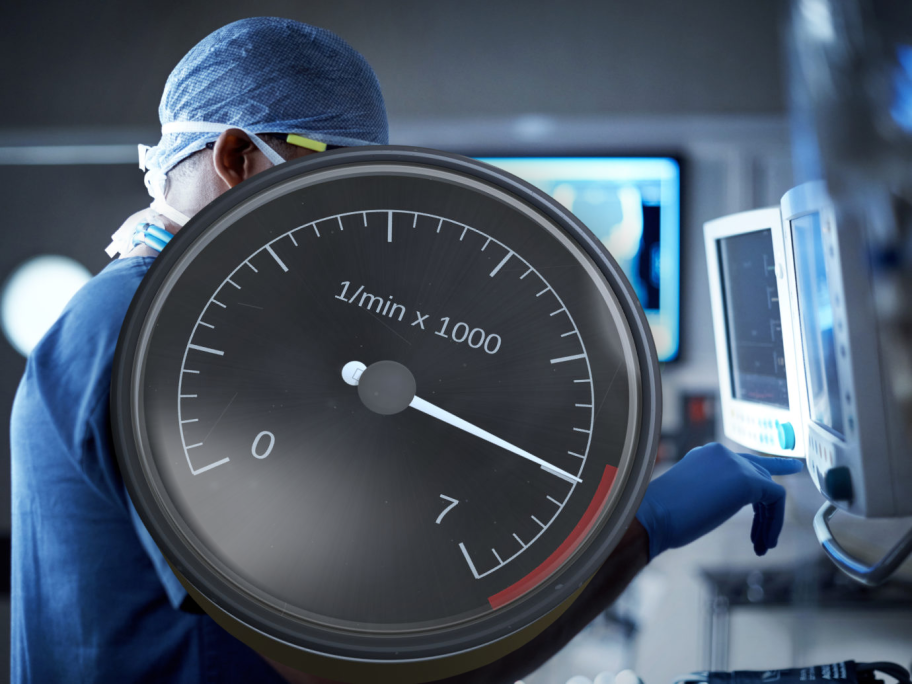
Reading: 6000; rpm
